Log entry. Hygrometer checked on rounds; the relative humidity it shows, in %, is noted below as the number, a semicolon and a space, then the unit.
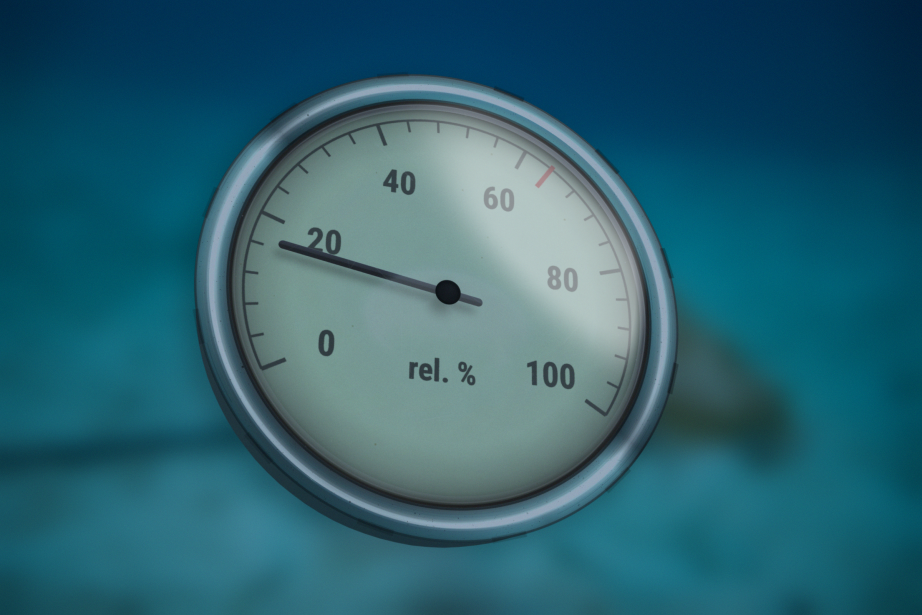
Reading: 16; %
